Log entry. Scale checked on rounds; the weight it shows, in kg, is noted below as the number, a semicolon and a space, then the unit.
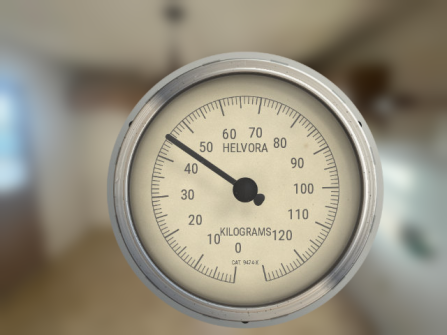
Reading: 45; kg
